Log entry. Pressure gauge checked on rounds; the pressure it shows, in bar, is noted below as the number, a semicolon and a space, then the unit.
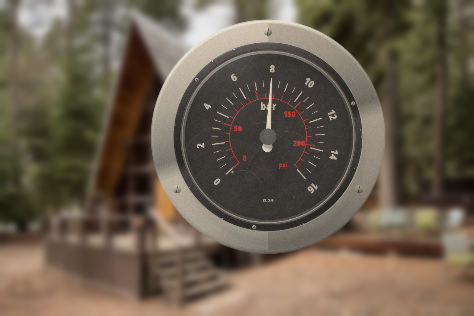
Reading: 8; bar
